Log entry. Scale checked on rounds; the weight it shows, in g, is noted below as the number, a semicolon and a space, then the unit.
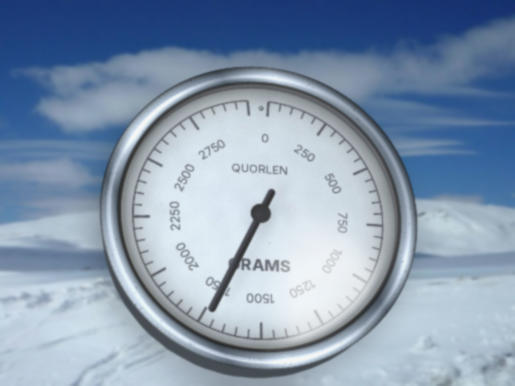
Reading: 1725; g
